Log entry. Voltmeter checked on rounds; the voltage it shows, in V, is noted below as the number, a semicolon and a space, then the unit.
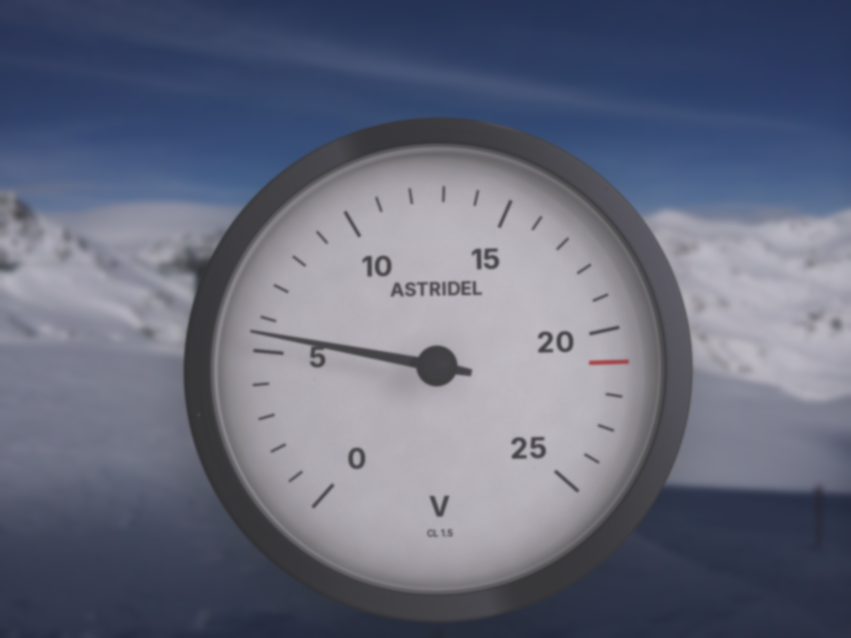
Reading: 5.5; V
